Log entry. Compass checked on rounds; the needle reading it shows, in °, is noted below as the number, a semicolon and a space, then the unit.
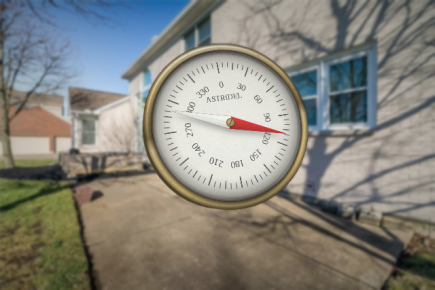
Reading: 110; °
